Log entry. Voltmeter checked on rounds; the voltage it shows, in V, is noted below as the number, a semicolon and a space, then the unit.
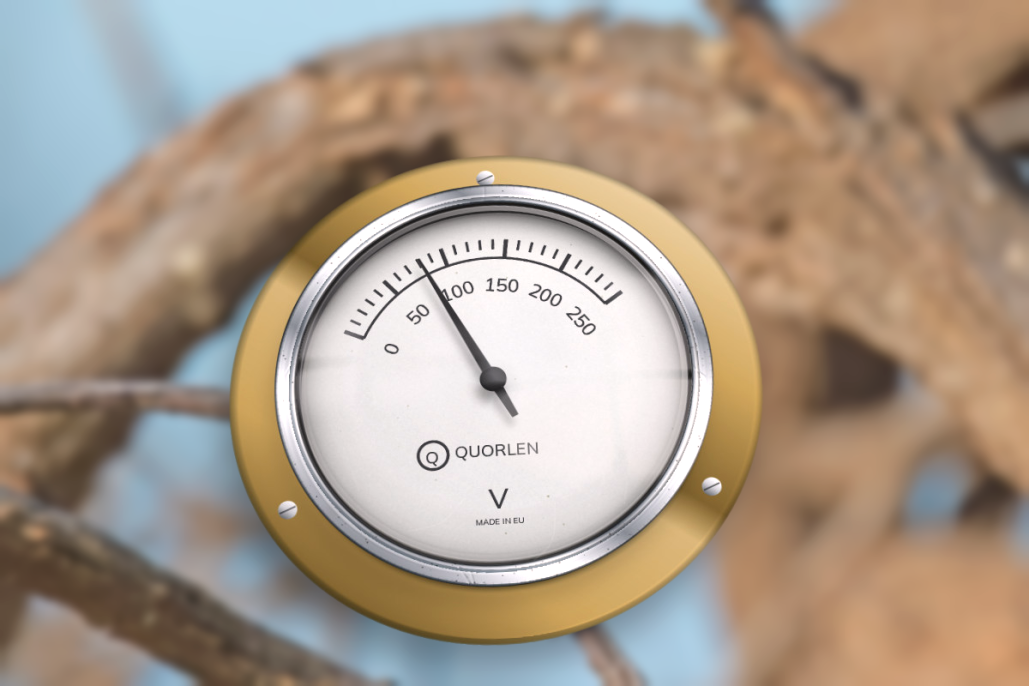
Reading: 80; V
